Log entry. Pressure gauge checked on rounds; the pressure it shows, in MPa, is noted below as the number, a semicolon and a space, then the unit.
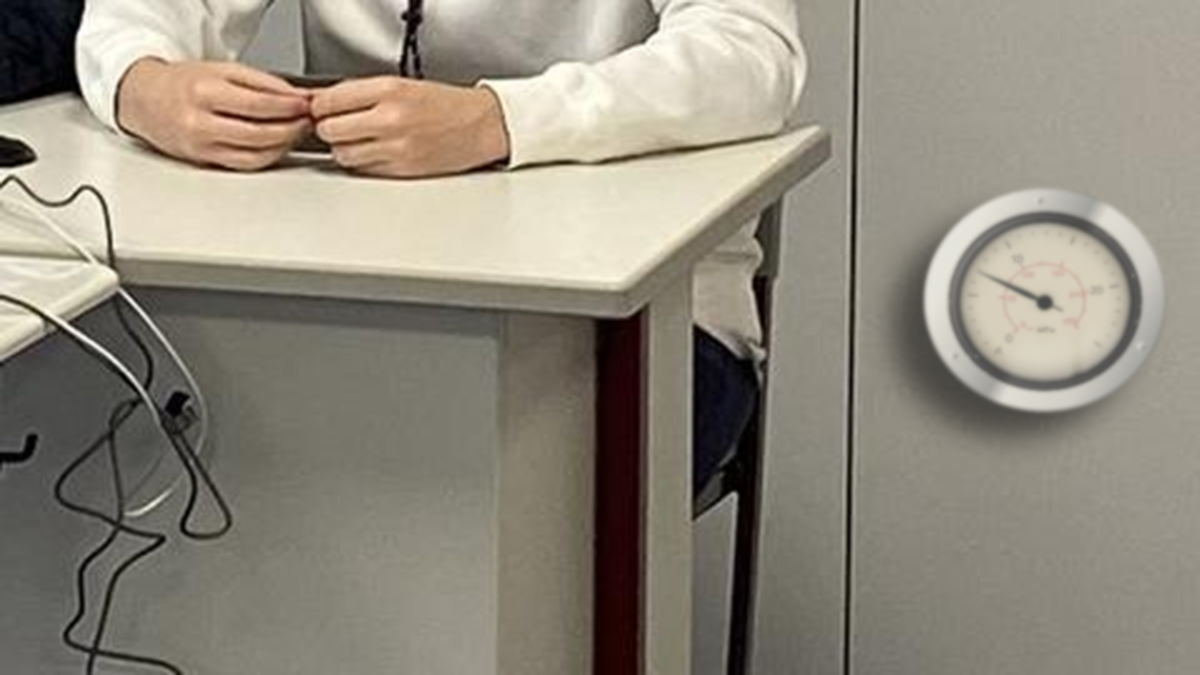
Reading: 7; MPa
